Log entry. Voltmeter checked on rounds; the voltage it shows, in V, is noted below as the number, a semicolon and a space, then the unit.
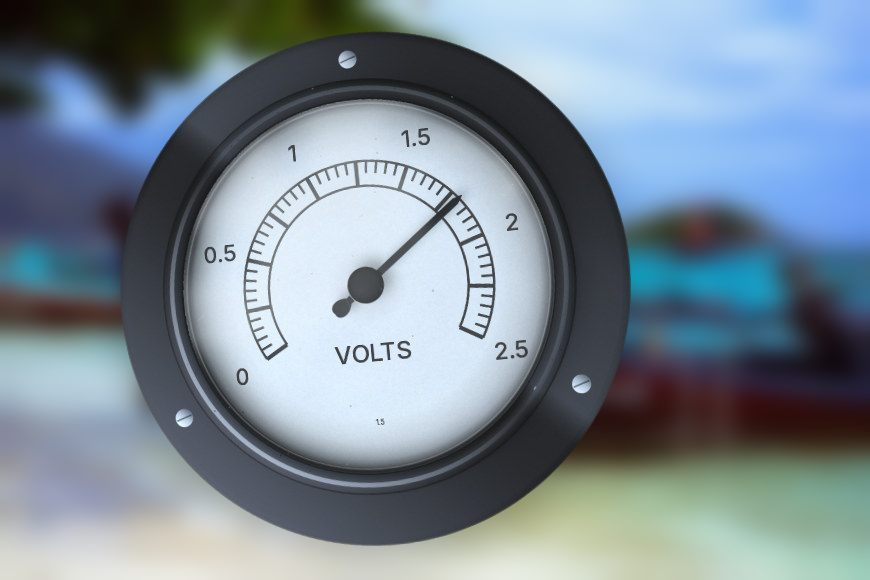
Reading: 1.8; V
